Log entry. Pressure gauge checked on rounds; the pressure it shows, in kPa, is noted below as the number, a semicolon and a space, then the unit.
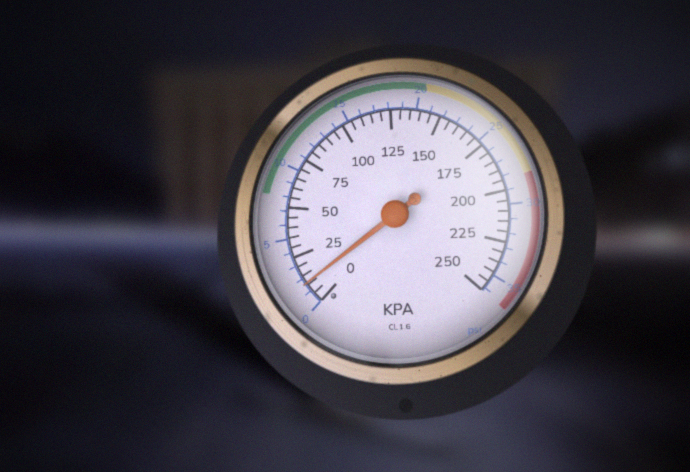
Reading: 10; kPa
